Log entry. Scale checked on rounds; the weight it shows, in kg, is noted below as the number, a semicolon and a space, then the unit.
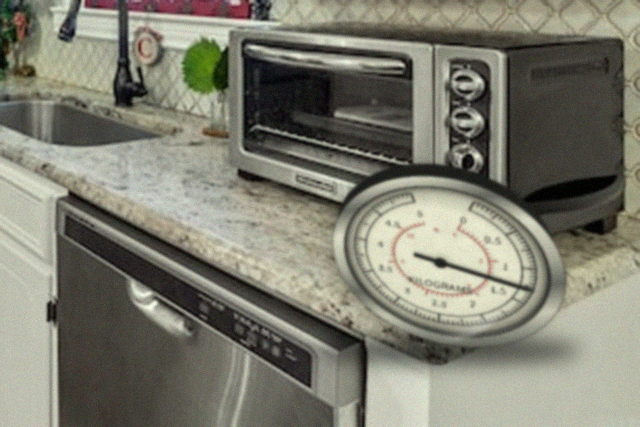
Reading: 1.25; kg
